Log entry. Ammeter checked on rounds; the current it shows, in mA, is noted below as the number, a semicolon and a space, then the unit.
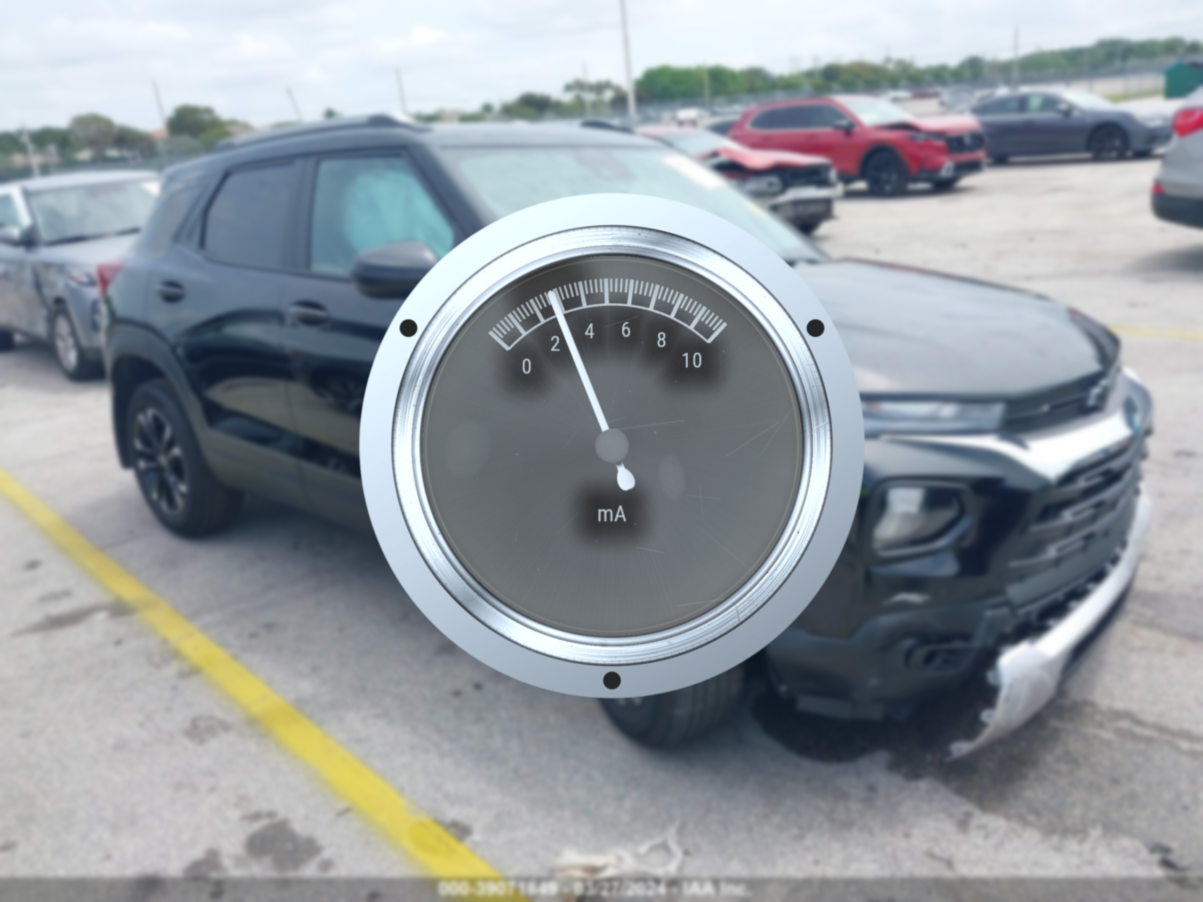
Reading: 2.8; mA
